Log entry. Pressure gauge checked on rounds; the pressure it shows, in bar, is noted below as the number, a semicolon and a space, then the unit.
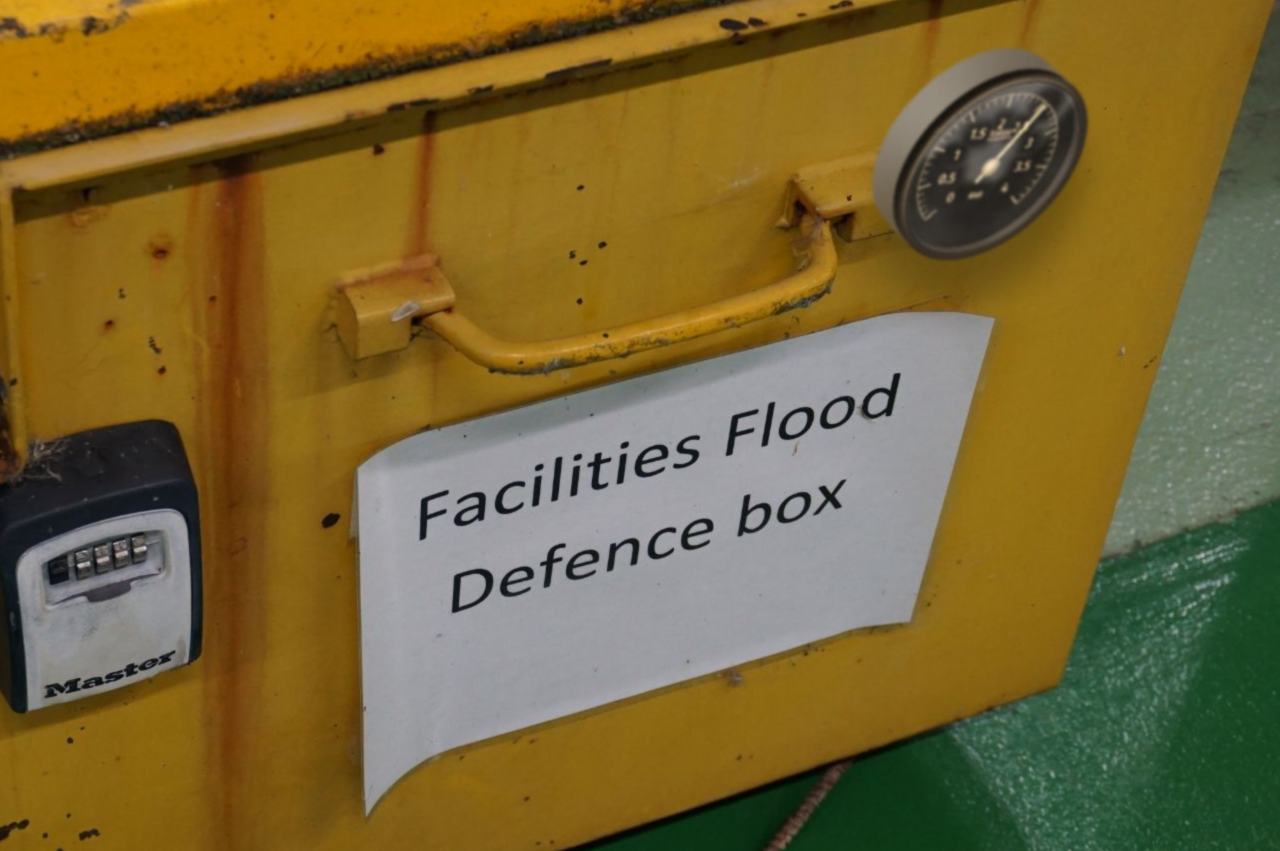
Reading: 2.5; bar
